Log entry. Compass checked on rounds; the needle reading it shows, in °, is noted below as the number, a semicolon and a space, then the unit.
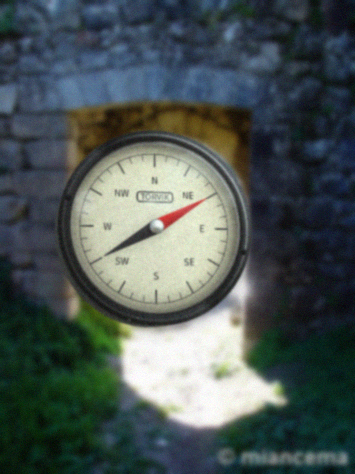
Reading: 60; °
